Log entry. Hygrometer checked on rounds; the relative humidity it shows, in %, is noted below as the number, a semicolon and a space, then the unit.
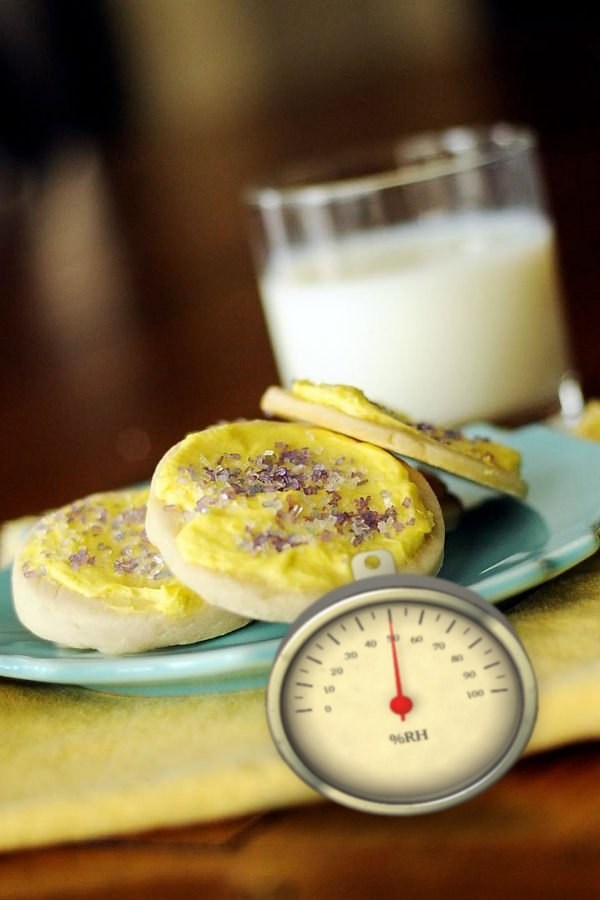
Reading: 50; %
